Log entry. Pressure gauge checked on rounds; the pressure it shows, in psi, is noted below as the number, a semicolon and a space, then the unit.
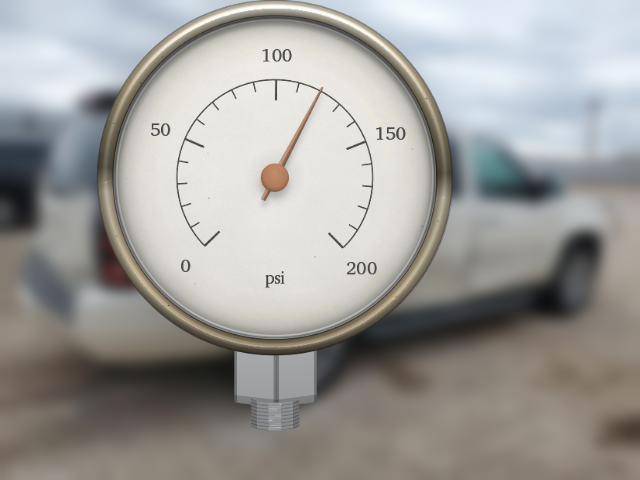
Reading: 120; psi
